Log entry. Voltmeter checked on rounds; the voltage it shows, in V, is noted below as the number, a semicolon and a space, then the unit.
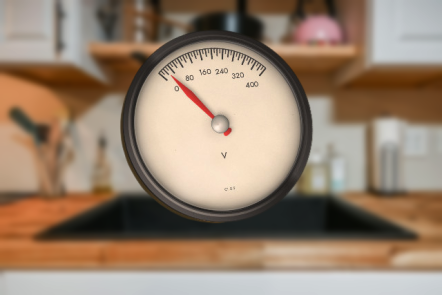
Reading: 20; V
